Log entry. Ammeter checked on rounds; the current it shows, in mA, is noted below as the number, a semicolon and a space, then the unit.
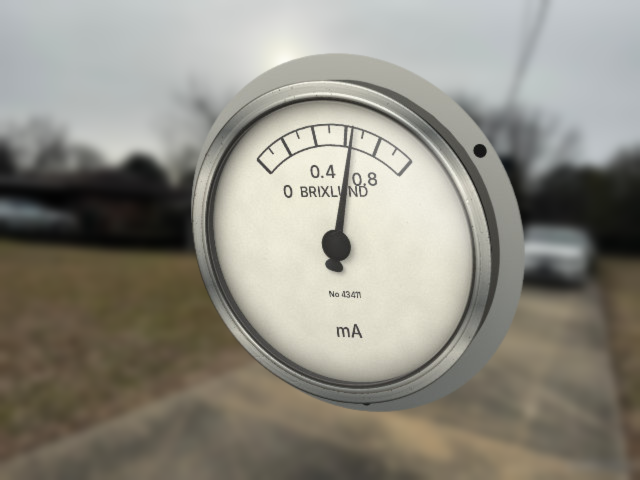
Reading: 0.65; mA
